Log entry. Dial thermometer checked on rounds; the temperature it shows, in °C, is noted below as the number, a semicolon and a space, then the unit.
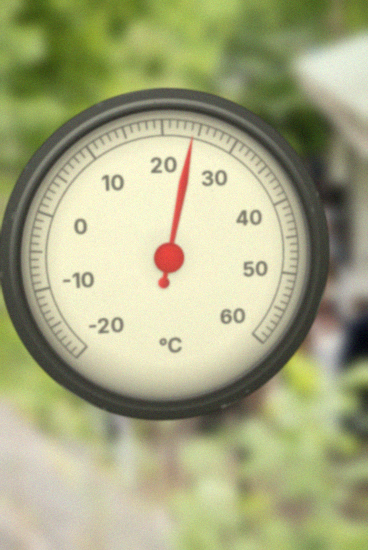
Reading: 24; °C
